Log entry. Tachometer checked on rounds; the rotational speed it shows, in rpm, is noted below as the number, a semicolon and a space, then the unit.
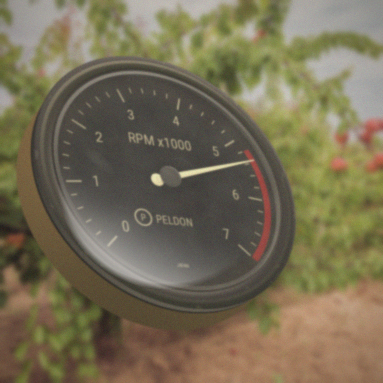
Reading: 5400; rpm
